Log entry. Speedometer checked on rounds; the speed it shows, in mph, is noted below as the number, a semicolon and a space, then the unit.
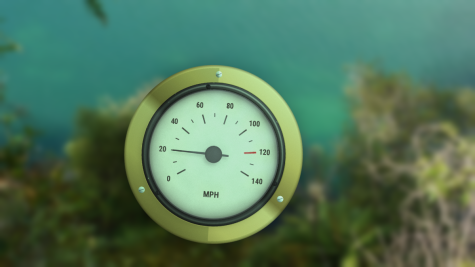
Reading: 20; mph
